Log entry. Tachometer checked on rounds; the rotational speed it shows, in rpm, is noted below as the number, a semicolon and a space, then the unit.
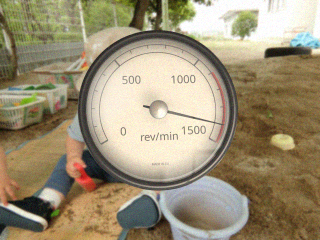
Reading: 1400; rpm
